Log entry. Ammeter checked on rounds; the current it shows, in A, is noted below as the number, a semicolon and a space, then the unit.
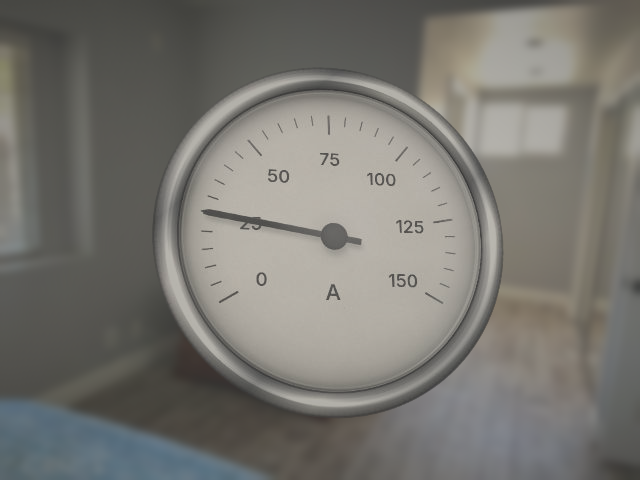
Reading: 25; A
